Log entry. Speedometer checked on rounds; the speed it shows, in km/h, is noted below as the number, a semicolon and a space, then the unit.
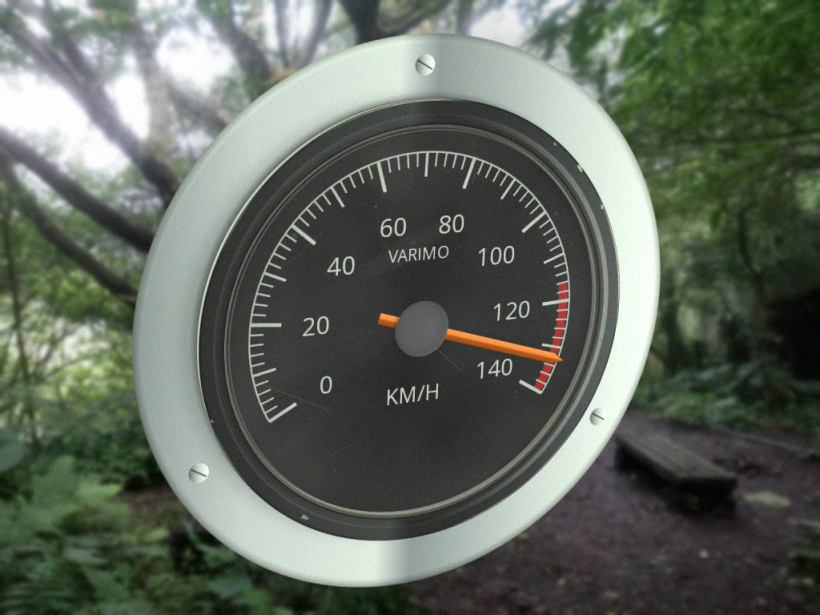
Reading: 132; km/h
